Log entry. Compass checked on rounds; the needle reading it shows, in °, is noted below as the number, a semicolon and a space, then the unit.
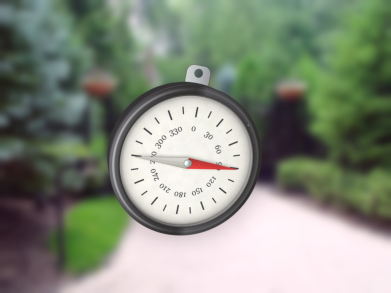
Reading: 90; °
